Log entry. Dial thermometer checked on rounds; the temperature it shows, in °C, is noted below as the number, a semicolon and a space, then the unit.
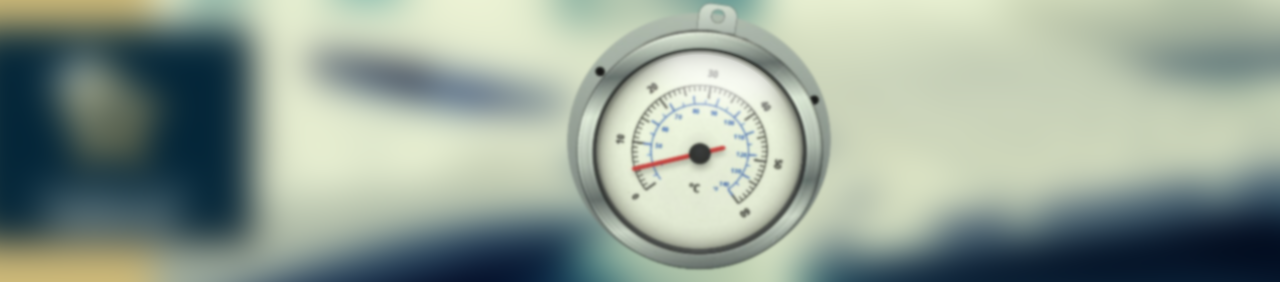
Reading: 5; °C
